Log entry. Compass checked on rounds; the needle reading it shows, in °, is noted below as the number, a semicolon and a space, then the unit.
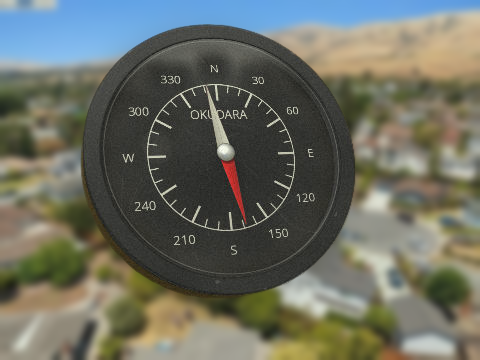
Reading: 170; °
